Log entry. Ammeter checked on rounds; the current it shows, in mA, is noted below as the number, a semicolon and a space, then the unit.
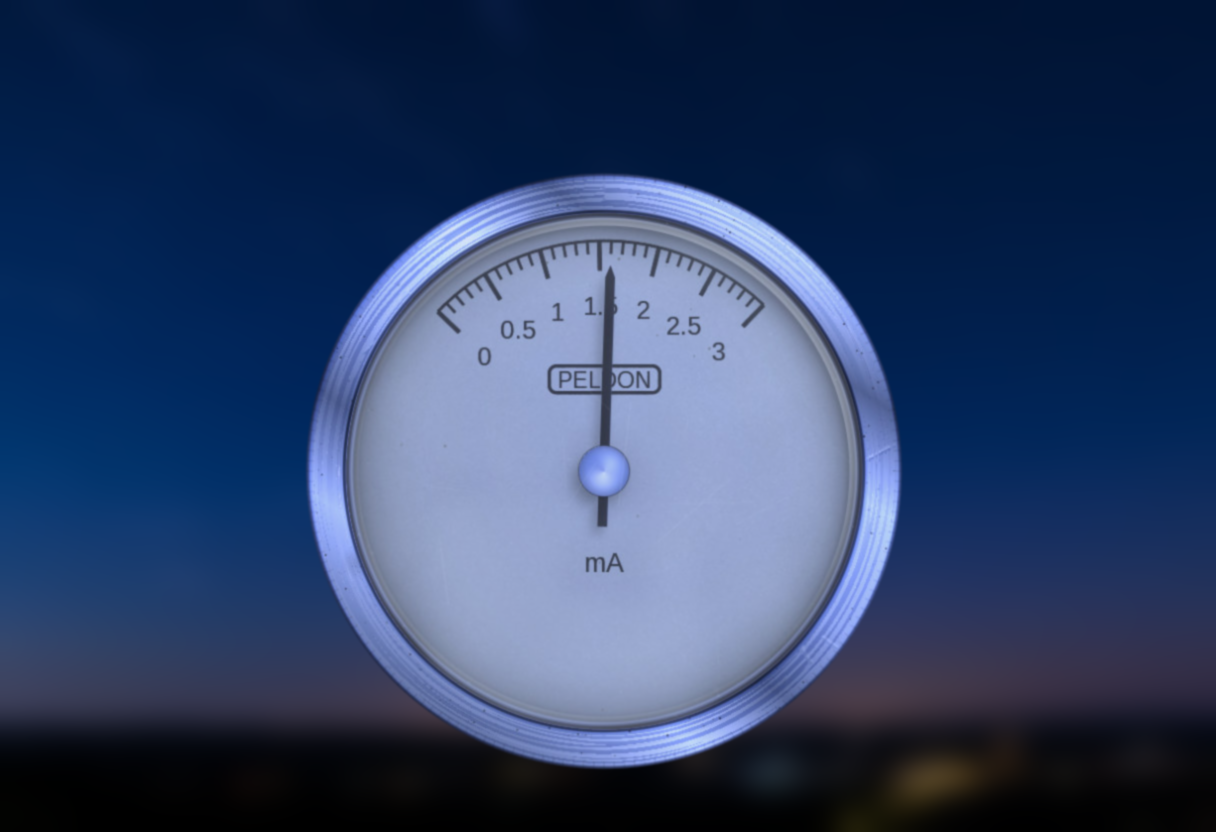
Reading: 1.6; mA
